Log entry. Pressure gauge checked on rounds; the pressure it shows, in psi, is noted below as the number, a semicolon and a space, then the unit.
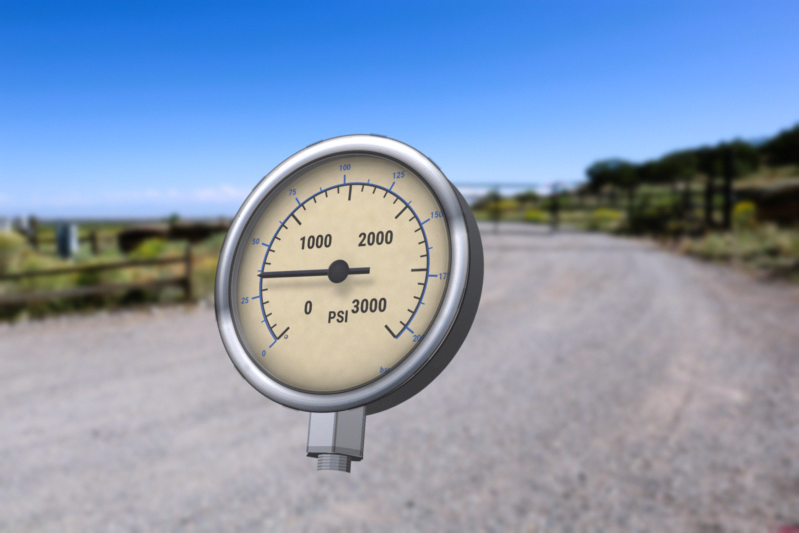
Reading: 500; psi
